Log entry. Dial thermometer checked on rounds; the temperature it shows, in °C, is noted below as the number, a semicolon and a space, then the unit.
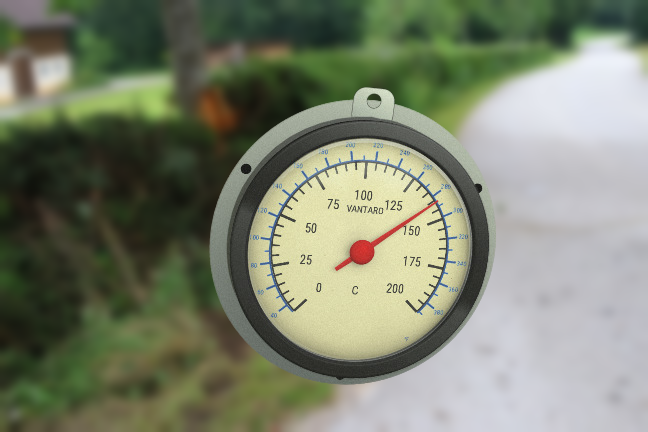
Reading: 140; °C
